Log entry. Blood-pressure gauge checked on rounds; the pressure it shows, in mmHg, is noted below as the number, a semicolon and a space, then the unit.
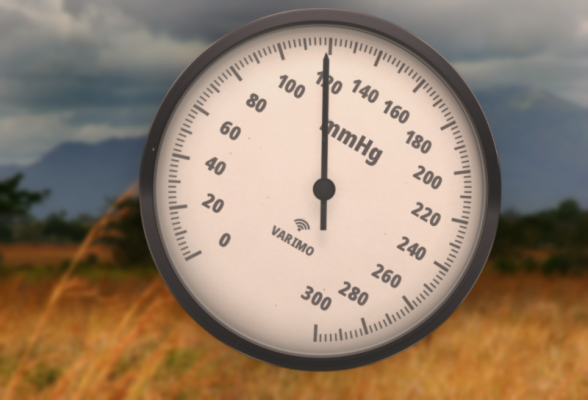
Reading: 118; mmHg
